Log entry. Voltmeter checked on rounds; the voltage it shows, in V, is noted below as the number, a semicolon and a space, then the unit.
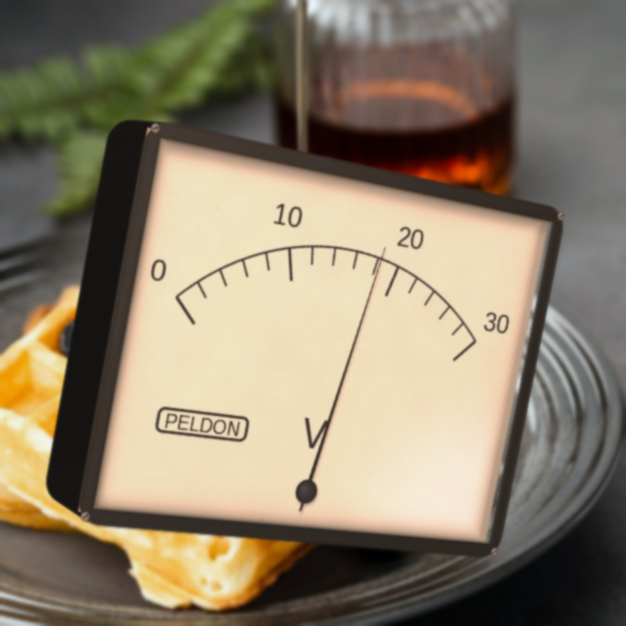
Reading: 18; V
